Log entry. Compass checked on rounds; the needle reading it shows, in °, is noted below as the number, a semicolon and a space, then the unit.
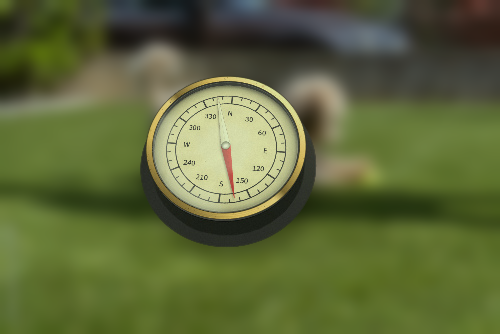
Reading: 165; °
